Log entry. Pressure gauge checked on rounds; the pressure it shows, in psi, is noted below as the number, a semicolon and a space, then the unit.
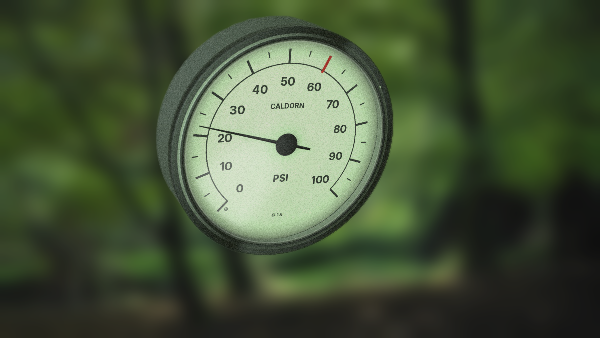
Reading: 22.5; psi
